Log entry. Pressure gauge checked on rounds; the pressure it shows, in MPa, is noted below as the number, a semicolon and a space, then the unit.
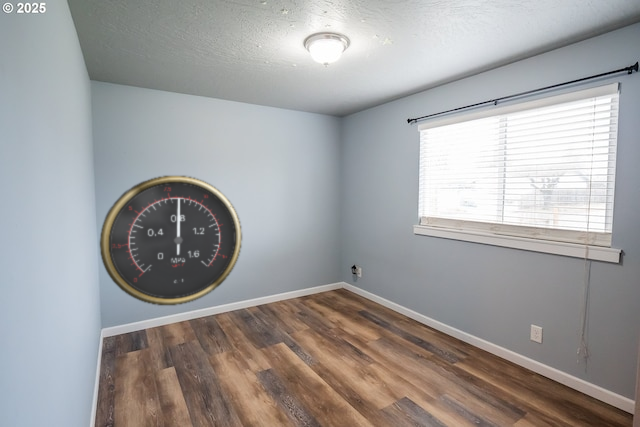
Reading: 0.8; MPa
